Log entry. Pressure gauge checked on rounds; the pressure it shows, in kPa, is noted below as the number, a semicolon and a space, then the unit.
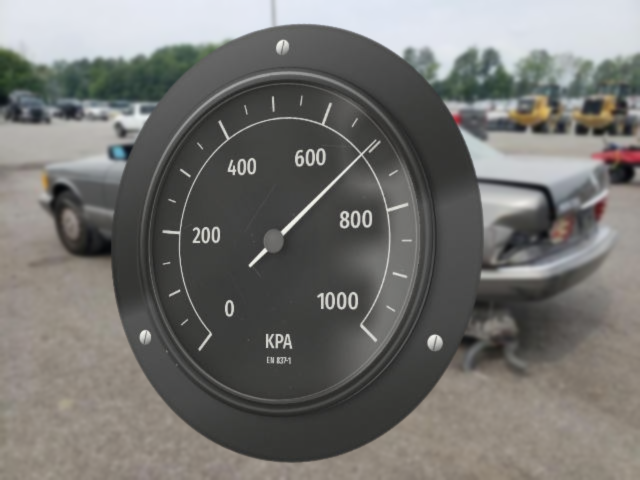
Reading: 700; kPa
